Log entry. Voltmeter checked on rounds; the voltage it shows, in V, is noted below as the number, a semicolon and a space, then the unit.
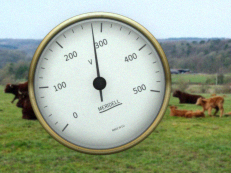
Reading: 280; V
